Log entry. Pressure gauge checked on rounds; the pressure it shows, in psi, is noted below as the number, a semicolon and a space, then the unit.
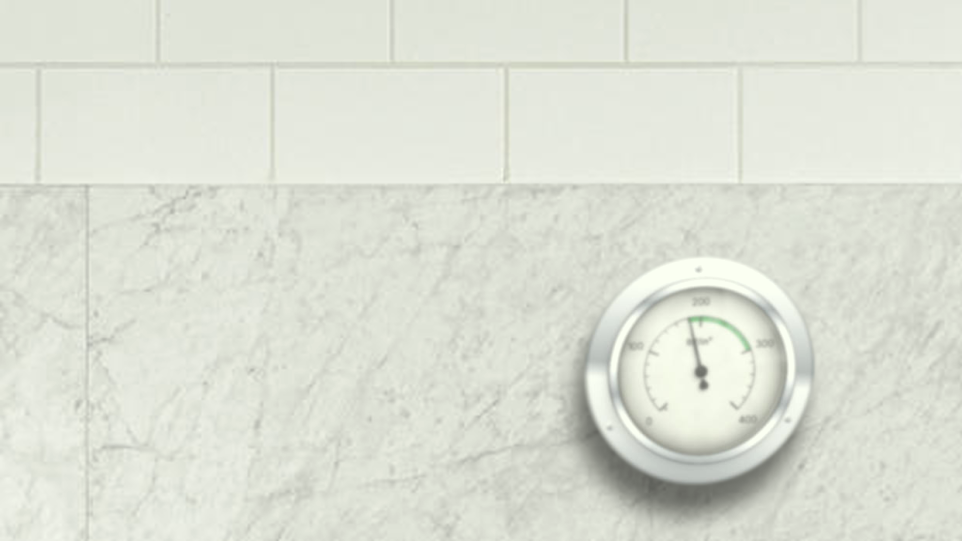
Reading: 180; psi
